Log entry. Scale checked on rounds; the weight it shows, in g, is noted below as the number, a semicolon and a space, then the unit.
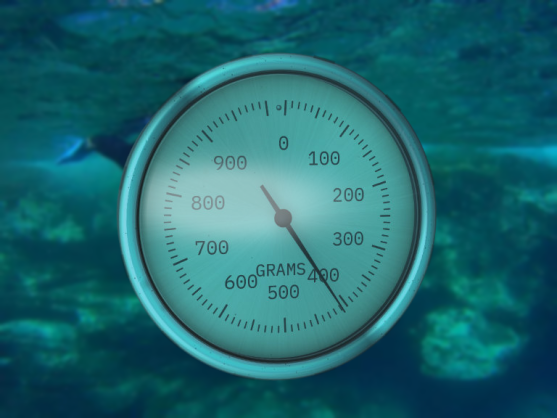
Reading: 410; g
